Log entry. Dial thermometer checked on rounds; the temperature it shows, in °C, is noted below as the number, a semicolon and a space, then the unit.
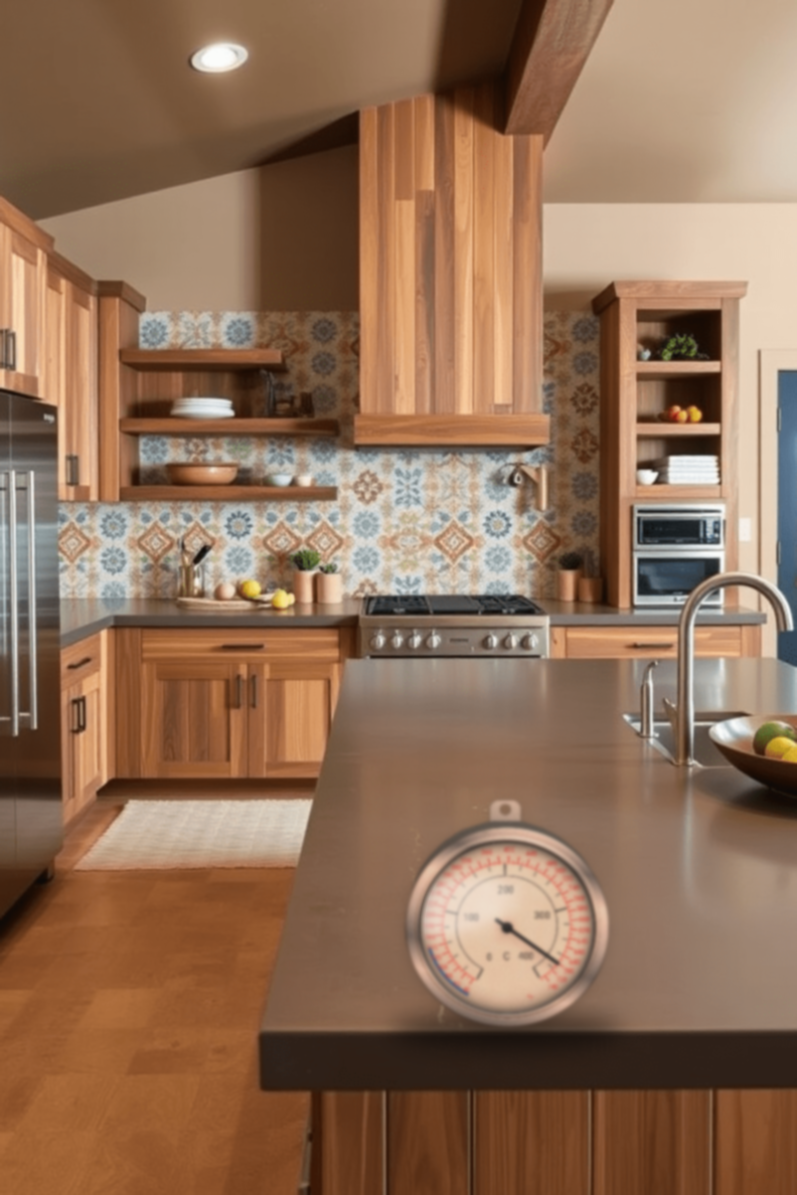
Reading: 370; °C
